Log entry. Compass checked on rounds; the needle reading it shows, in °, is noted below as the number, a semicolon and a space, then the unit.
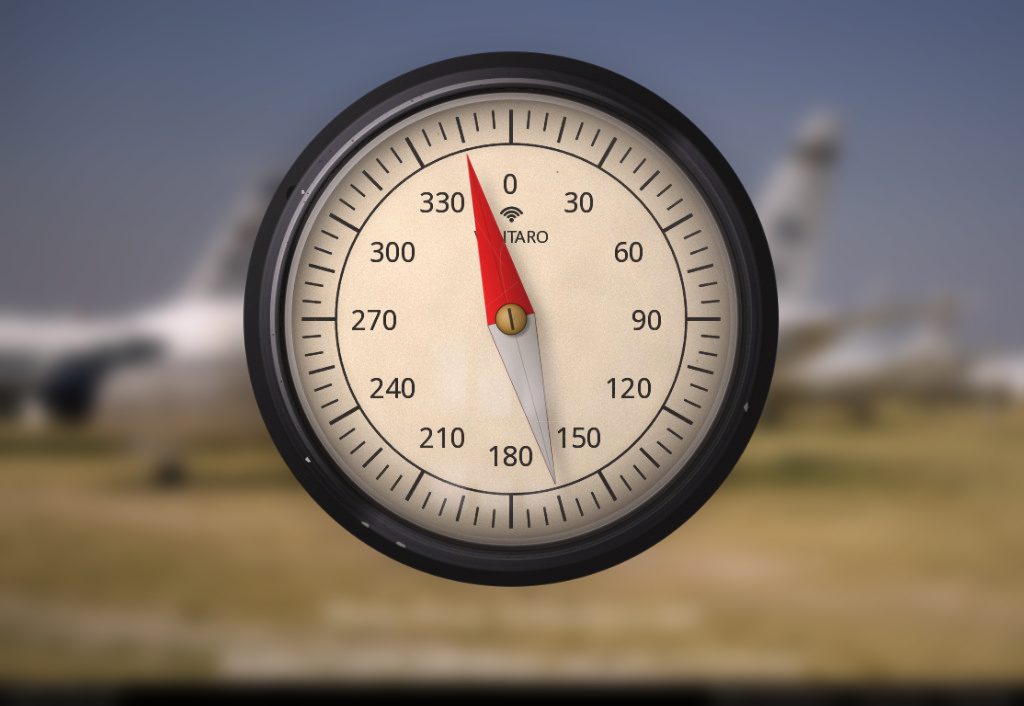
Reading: 345; °
